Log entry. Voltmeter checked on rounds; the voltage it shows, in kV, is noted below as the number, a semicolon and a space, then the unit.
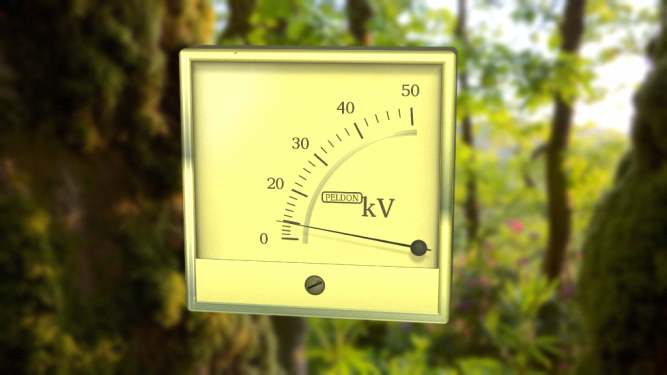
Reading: 10; kV
